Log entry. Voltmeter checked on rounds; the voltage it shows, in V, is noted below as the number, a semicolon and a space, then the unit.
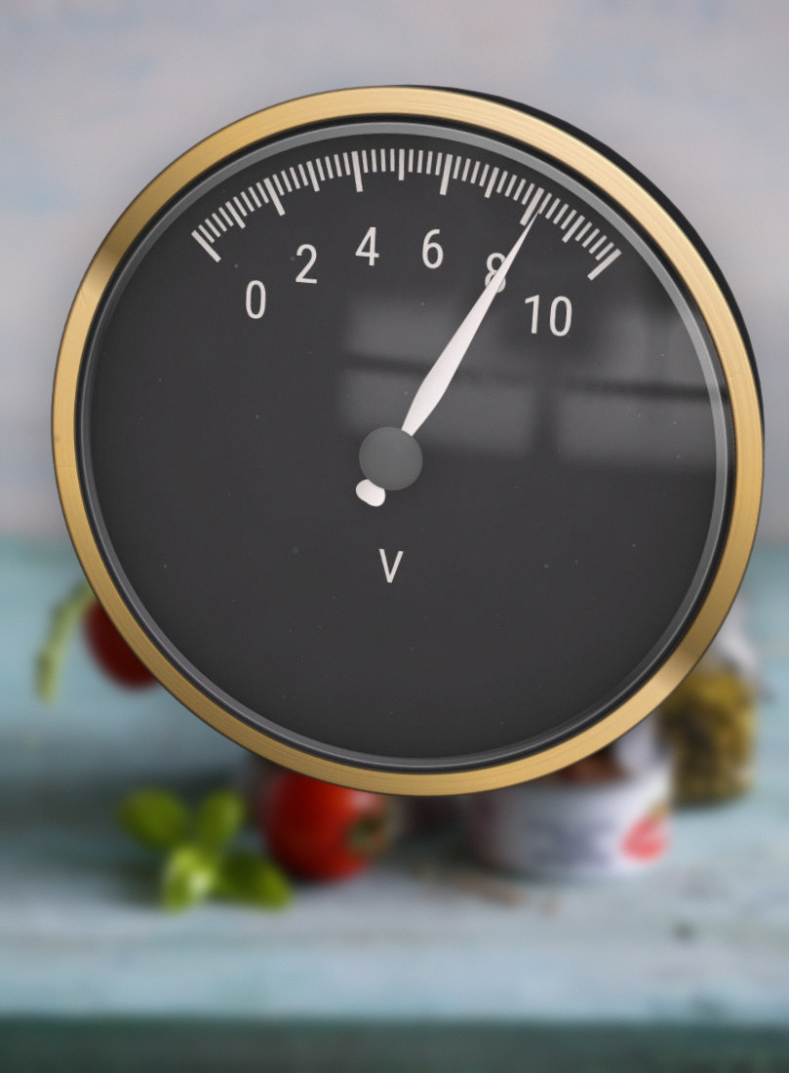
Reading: 8.2; V
